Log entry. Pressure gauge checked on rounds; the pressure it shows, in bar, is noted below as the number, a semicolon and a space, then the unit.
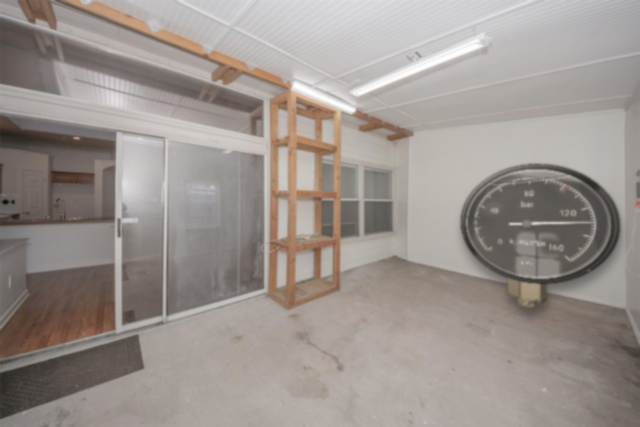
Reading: 130; bar
